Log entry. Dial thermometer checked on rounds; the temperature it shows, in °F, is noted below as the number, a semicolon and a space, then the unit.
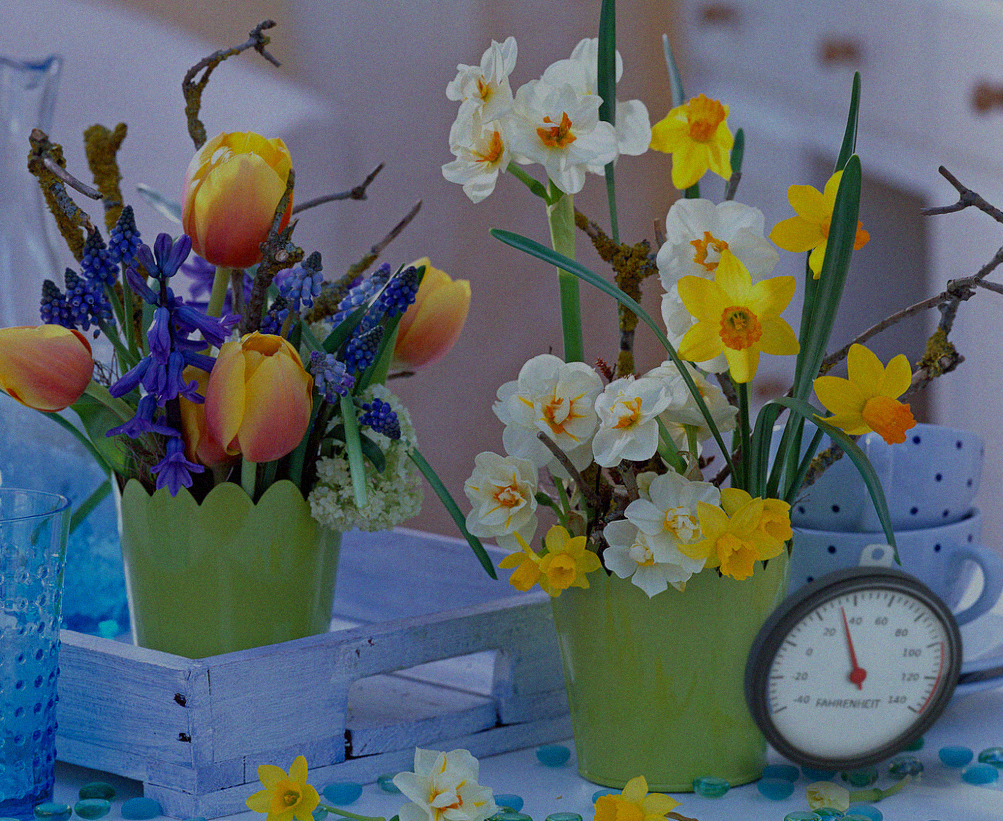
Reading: 32; °F
